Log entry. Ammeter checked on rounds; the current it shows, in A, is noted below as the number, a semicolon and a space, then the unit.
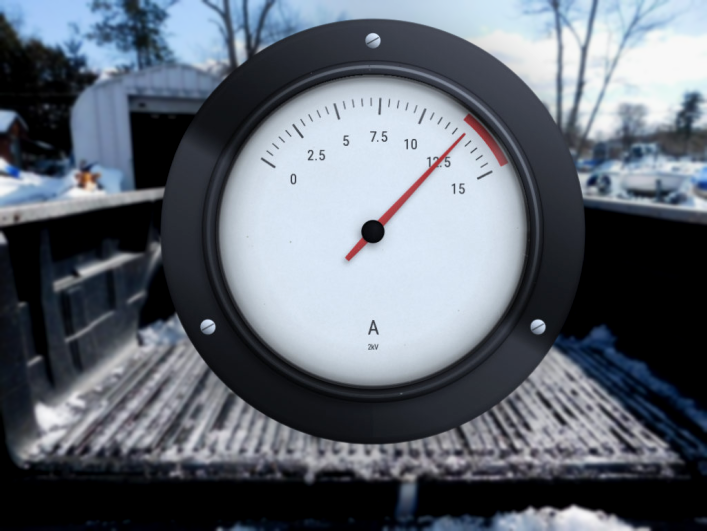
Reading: 12.5; A
